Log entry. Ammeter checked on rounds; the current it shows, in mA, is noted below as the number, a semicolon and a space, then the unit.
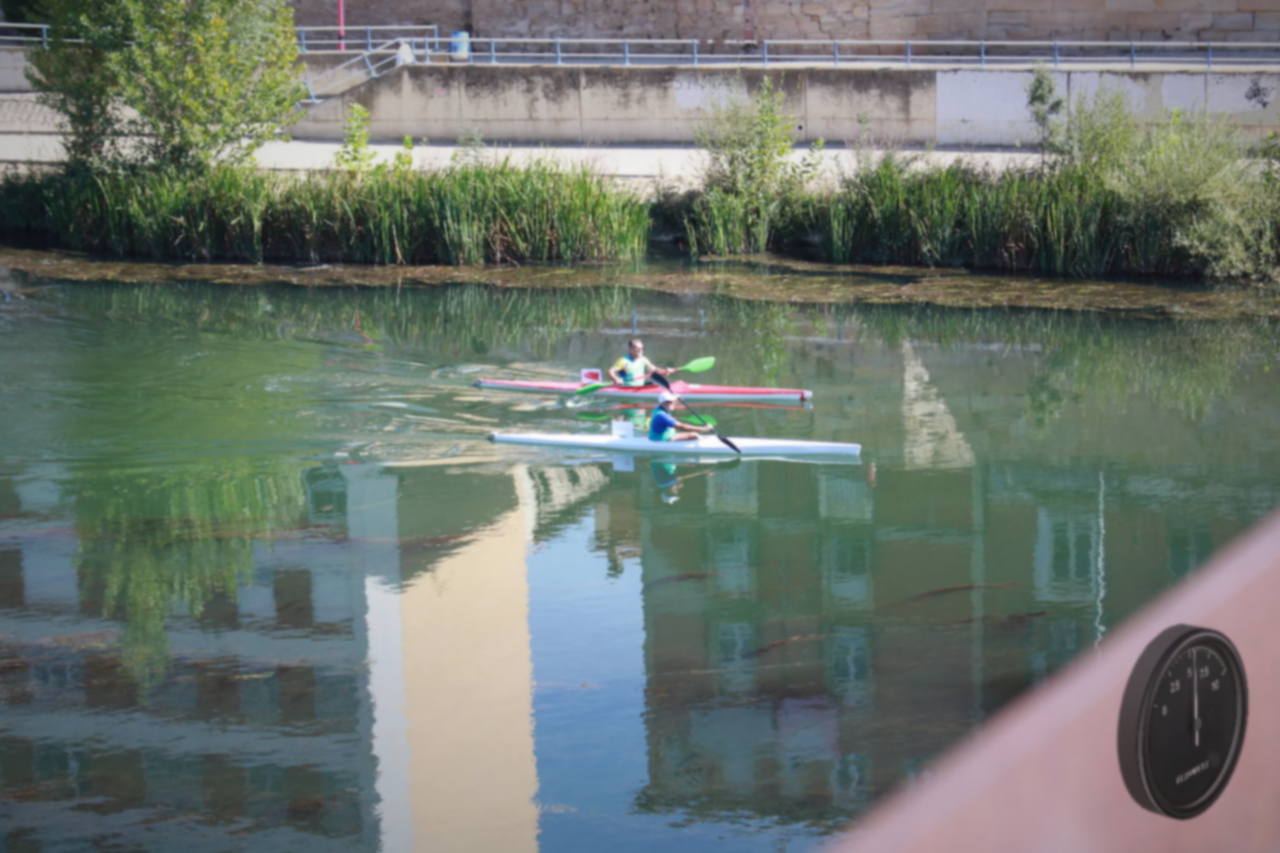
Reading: 5; mA
